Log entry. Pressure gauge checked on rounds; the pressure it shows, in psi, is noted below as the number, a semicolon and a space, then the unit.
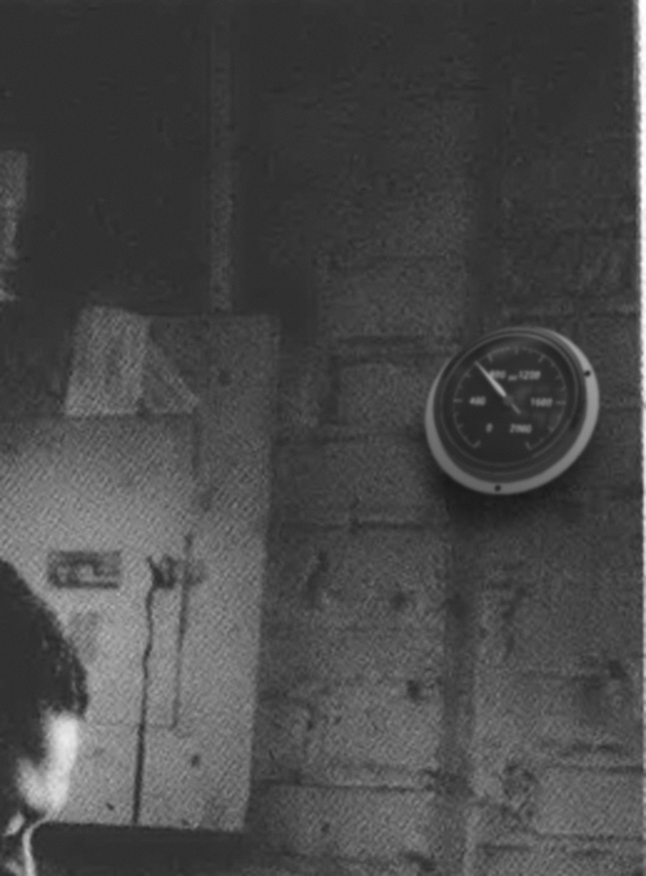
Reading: 700; psi
